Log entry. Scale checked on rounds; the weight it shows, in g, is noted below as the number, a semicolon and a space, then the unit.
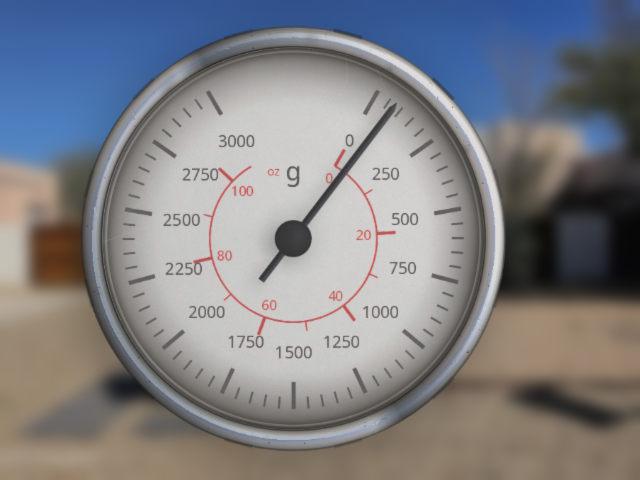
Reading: 75; g
